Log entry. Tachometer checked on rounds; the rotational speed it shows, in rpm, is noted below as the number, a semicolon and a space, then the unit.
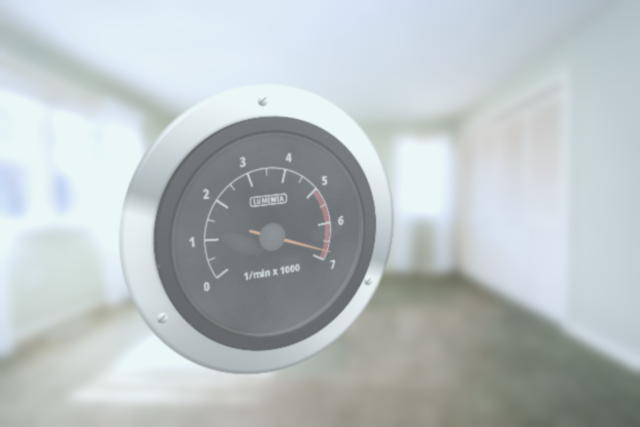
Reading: 6750; rpm
